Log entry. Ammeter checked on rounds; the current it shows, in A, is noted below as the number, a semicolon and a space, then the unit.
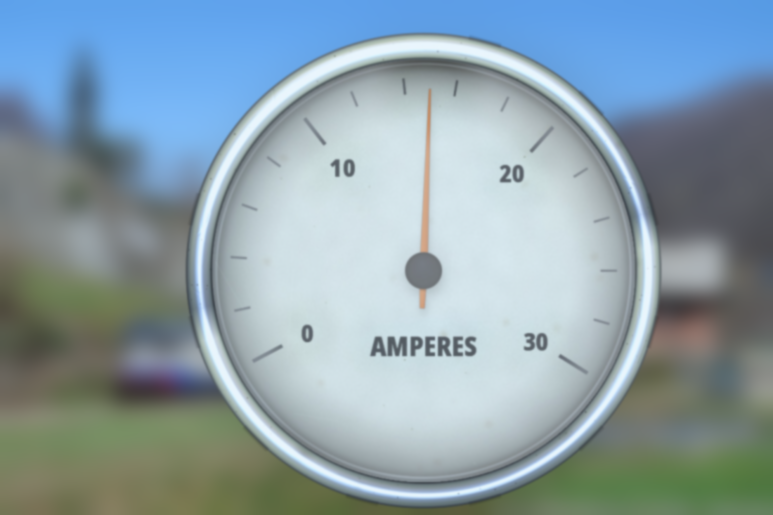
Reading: 15; A
